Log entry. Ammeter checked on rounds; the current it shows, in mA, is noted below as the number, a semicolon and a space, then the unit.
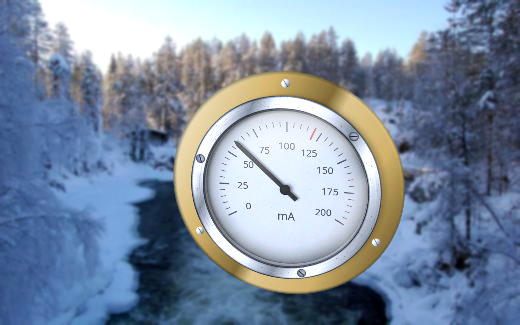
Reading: 60; mA
